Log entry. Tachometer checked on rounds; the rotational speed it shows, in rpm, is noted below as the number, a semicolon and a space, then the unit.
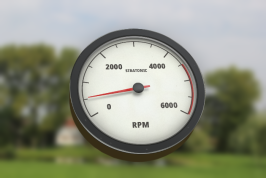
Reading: 500; rpm
